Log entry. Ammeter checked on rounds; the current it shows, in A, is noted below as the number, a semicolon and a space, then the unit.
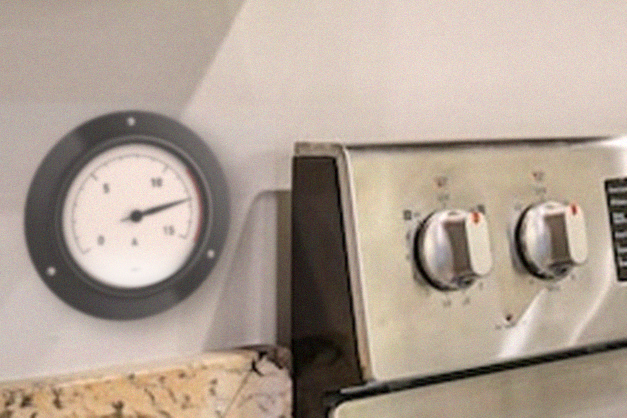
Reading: 12.5; A
